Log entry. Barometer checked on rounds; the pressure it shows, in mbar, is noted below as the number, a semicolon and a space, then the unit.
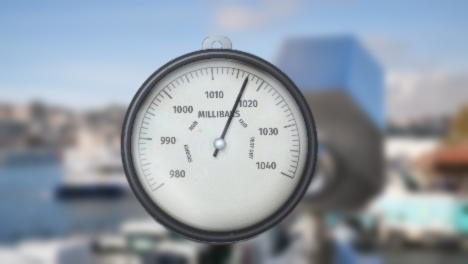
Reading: 1017; mbar
